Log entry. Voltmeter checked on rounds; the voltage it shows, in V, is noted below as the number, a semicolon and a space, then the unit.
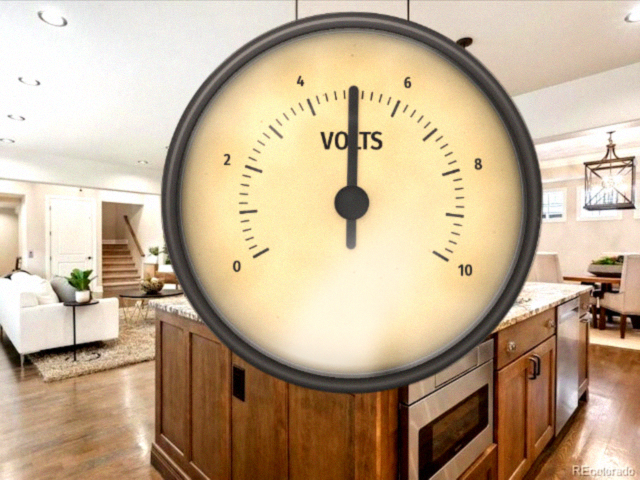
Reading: 5; V
